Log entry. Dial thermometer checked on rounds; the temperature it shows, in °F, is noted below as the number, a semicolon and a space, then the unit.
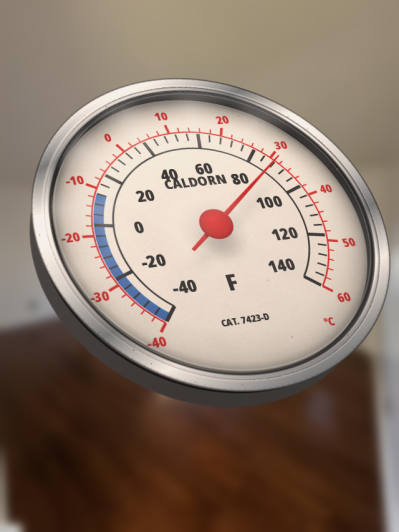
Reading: 88; °F
